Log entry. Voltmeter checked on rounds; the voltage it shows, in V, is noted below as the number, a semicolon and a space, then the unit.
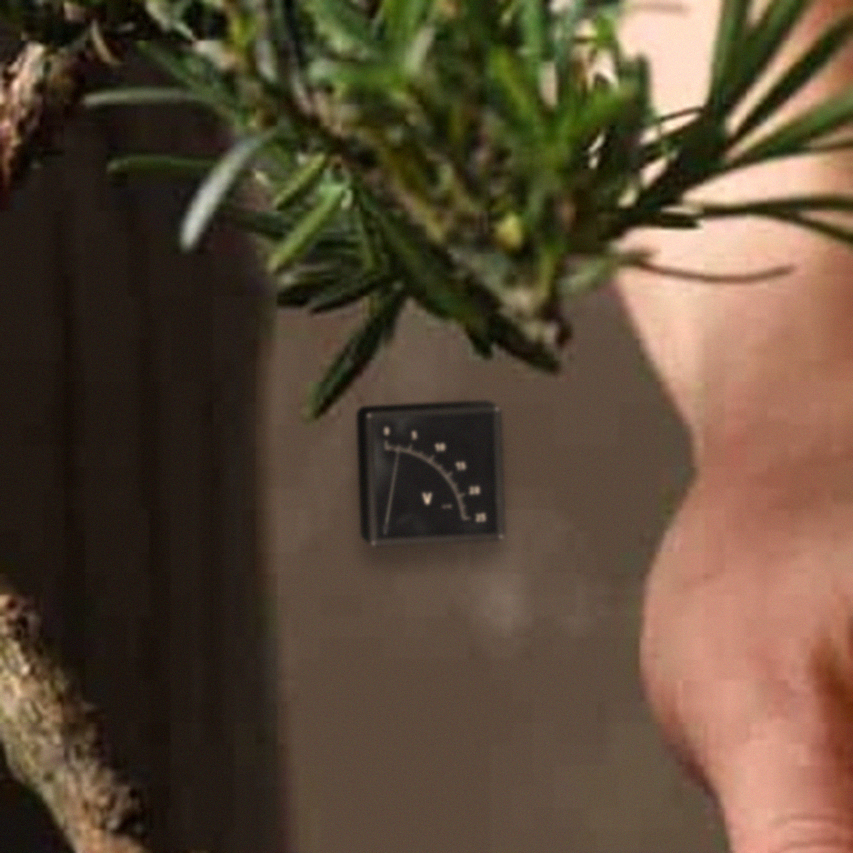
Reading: 2.5; V
